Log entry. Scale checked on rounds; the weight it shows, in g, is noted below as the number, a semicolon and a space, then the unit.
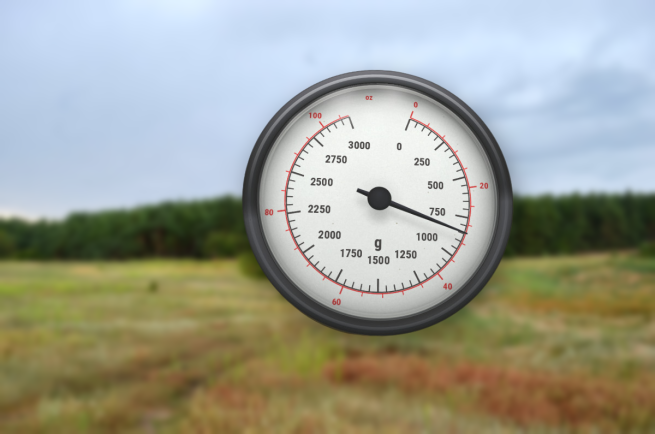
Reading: 850; g
